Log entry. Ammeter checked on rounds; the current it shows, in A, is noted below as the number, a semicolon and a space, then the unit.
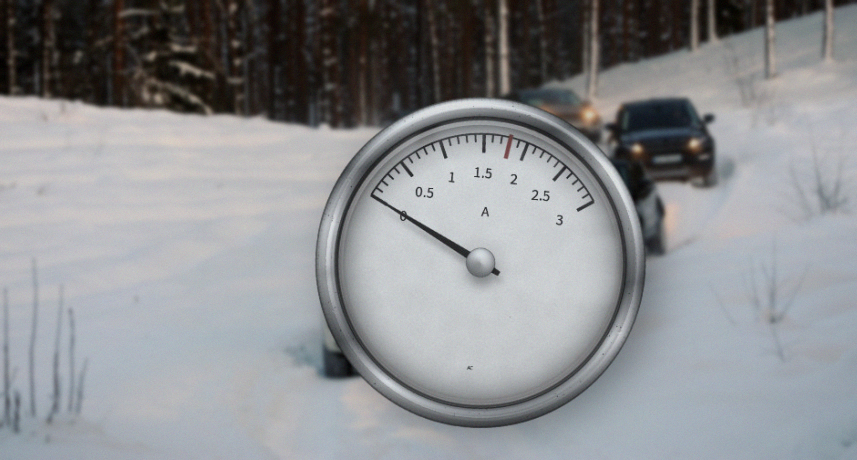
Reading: 0; A
